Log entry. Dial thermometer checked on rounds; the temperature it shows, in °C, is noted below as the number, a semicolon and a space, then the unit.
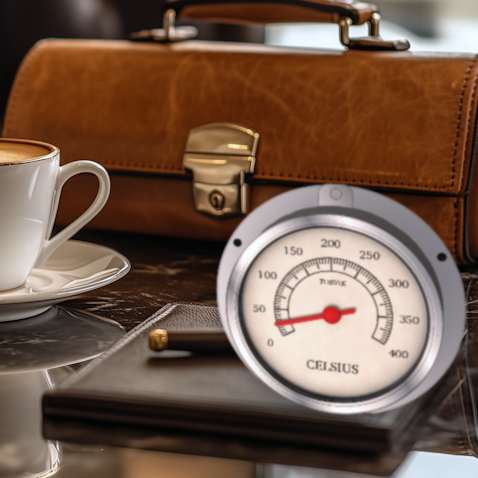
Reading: 25; °C
